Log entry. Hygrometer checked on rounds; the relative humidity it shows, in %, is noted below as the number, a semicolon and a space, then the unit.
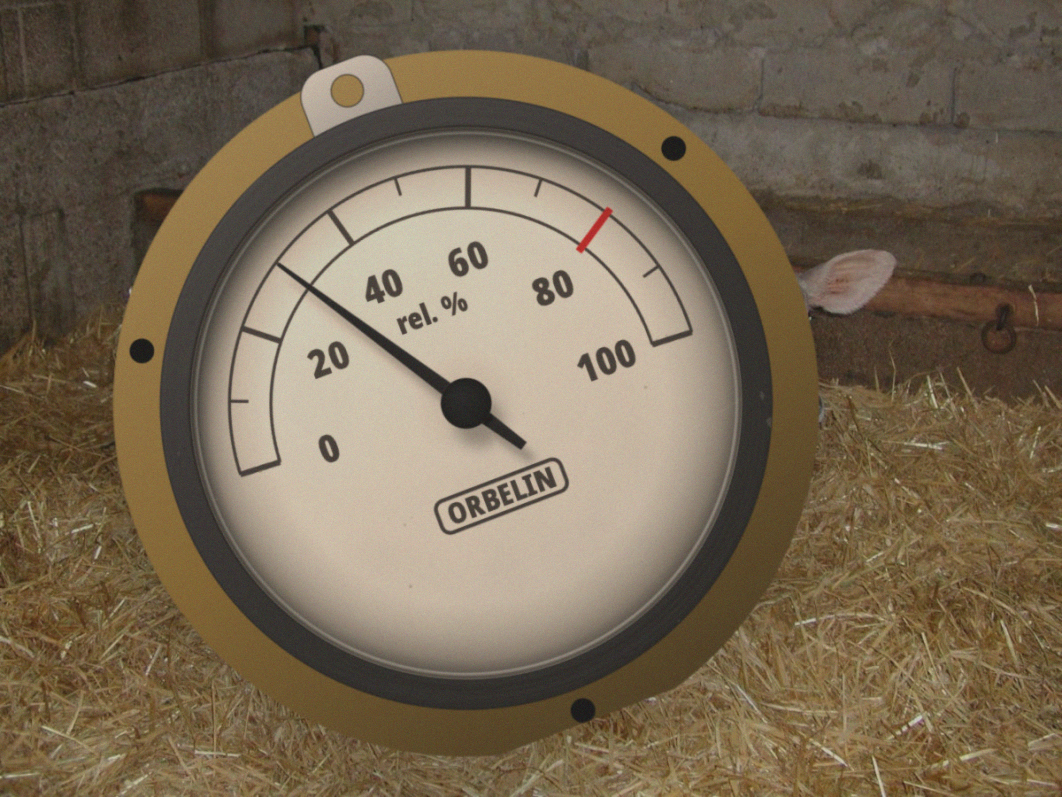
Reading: 30; %
